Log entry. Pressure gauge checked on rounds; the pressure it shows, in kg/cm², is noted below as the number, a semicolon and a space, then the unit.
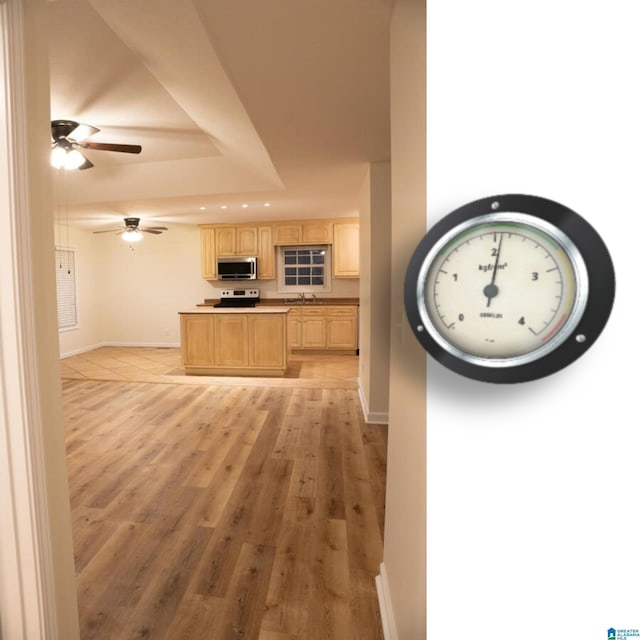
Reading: 2.1; kg/cm²
